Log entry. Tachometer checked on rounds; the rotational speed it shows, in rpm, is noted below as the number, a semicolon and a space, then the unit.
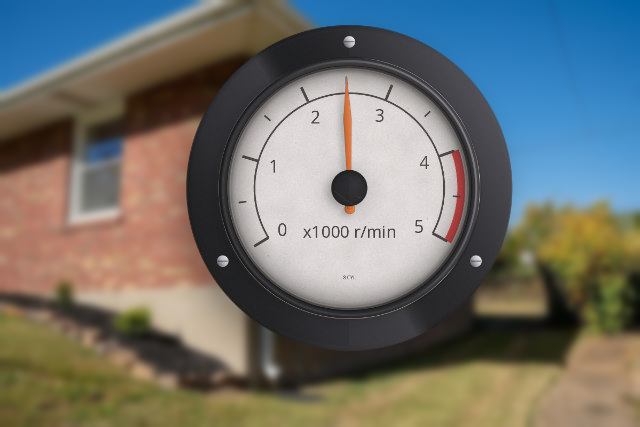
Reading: 2500; rpm
